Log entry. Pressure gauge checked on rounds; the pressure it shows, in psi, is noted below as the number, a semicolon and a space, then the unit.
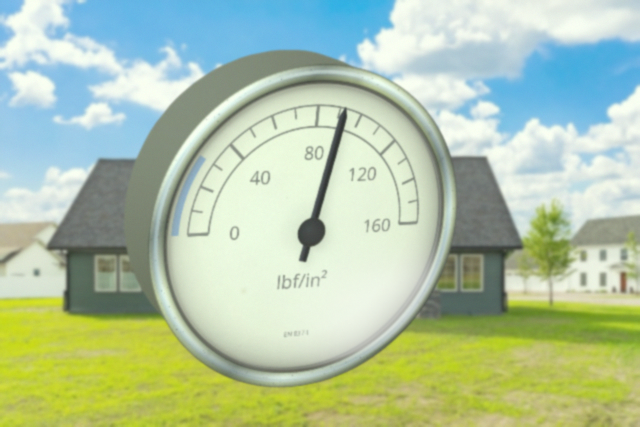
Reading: 90; psi
